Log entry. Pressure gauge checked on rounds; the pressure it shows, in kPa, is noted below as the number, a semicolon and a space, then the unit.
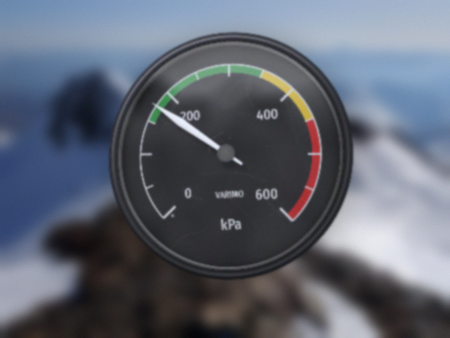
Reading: 175; kPa
